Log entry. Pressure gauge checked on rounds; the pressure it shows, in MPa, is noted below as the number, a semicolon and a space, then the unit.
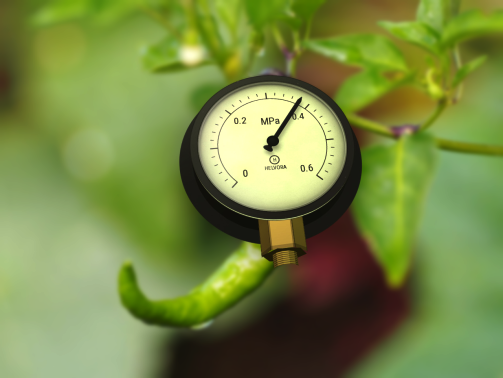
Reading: 0.38; MPa
